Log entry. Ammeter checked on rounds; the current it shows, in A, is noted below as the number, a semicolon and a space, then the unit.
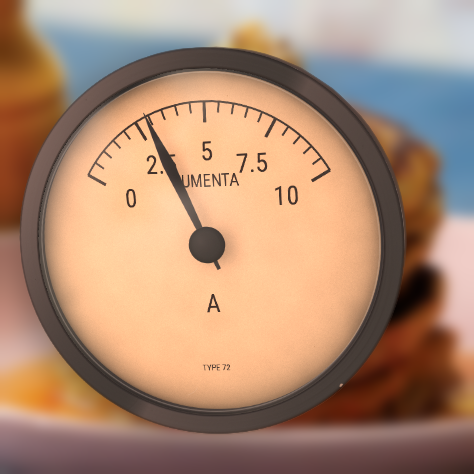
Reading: 3; A
